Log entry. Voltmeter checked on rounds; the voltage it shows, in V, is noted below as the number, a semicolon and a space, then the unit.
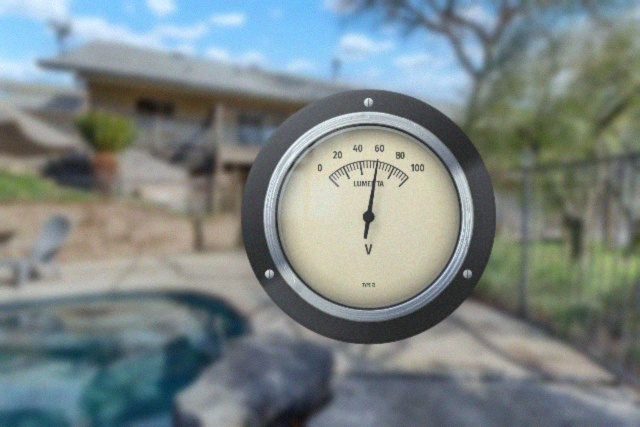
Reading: 60; V
